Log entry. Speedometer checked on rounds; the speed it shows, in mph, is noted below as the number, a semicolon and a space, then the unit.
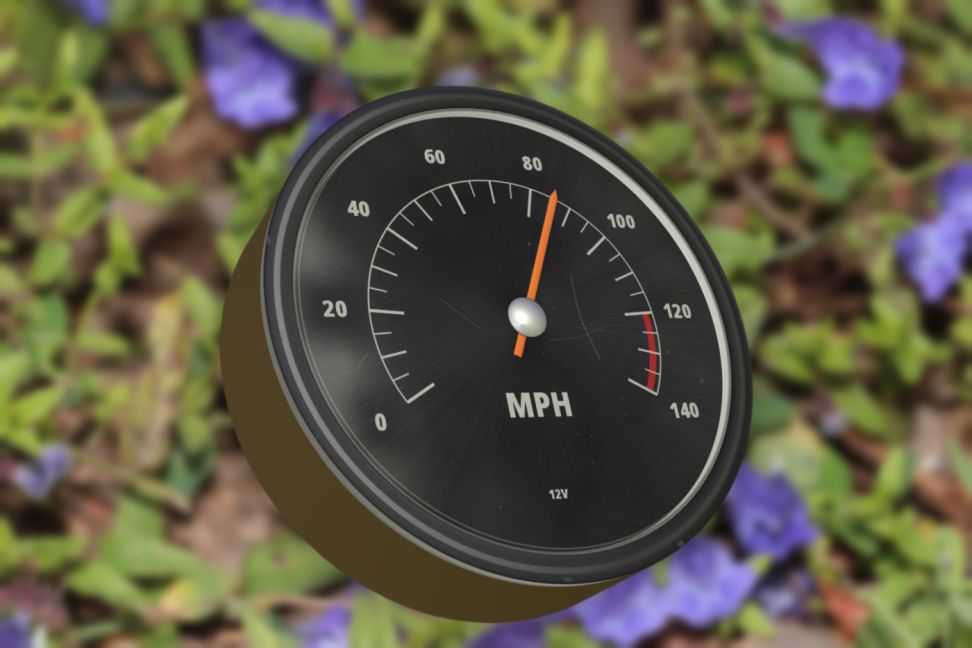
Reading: 85; mph
